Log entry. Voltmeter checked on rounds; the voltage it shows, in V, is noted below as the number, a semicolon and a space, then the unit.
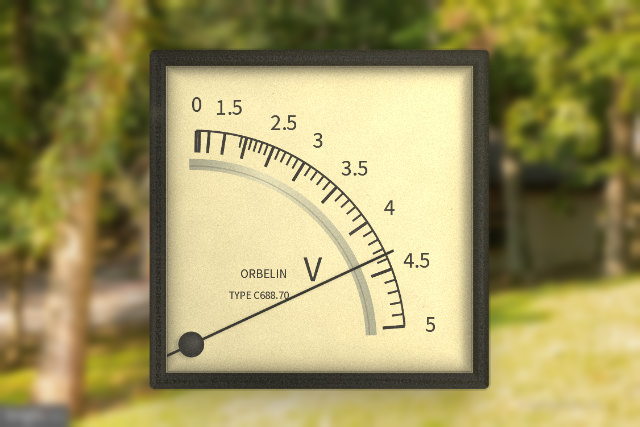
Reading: 4.35; V
